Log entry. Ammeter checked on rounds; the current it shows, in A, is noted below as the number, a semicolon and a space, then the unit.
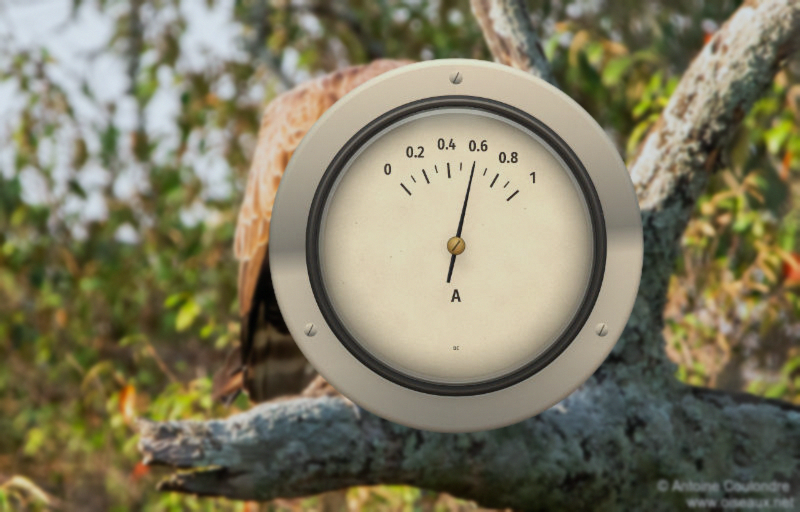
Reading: 0.6; A
